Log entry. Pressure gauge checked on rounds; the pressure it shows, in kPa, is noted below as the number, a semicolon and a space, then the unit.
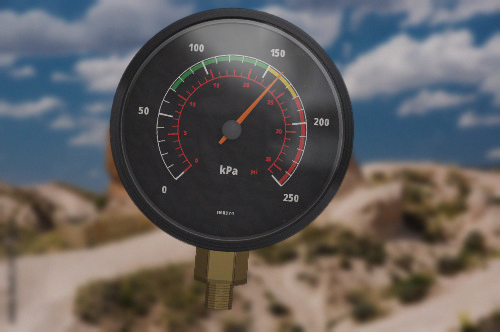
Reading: 160; kPa
